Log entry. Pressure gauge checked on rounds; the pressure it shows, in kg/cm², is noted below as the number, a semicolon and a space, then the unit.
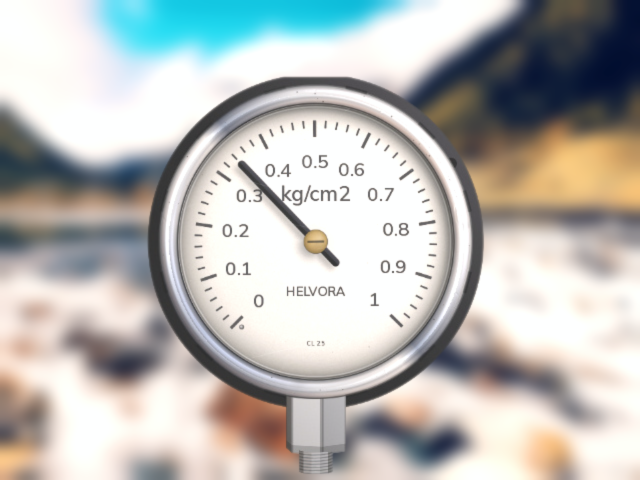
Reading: 0.34; kg/cm²
